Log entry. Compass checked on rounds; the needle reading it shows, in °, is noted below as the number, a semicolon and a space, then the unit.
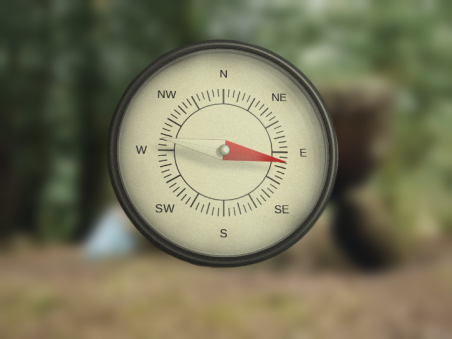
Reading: 100; °
